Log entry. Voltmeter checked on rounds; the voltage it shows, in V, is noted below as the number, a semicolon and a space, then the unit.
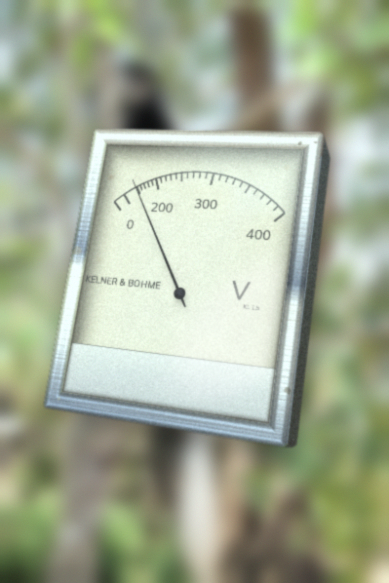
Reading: 150; V
